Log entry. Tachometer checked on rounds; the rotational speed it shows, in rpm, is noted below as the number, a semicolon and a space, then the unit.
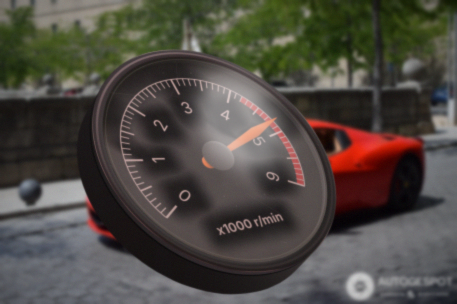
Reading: 4800; rpm
